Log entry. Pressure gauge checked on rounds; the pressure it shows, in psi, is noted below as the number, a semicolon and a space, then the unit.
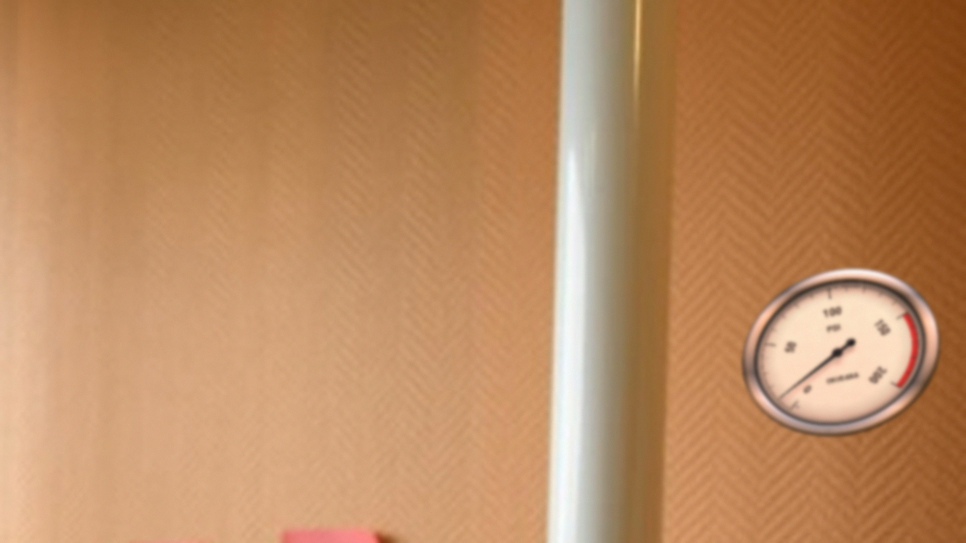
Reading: 10; psi
